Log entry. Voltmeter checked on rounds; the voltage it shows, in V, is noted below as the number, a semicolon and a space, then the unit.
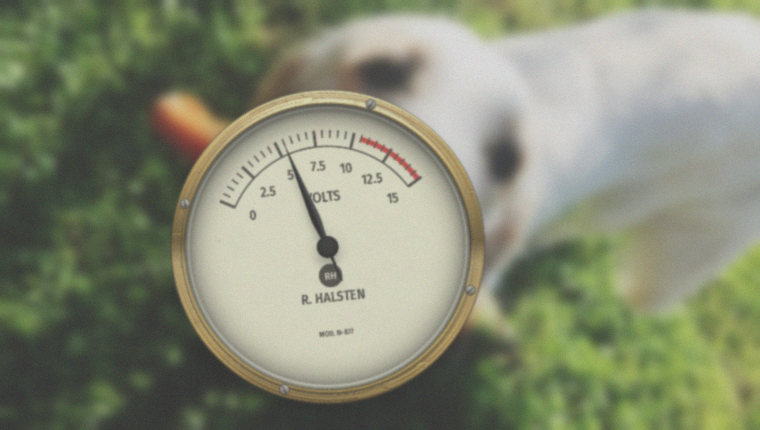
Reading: 5.5; V
